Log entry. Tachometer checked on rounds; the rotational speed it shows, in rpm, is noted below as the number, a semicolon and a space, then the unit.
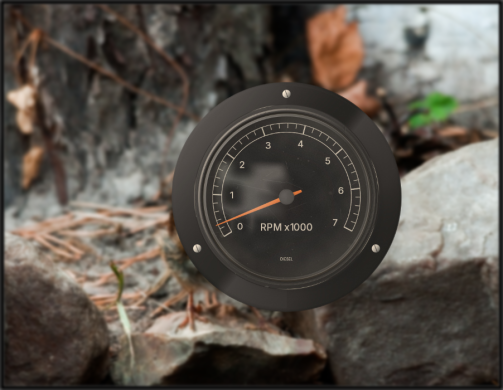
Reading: 300; rpm
